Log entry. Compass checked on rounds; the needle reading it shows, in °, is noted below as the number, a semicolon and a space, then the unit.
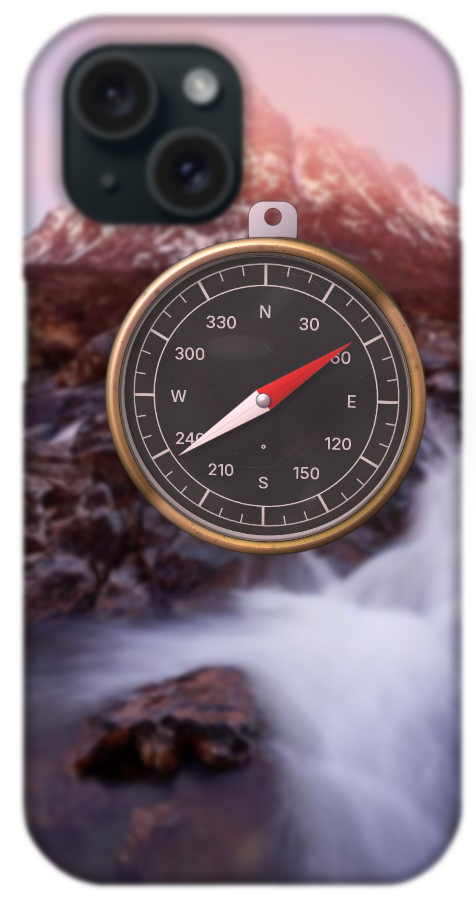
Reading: 55; °
